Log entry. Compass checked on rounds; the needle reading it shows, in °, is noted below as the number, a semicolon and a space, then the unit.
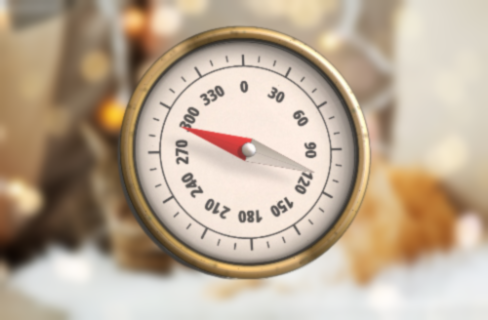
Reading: 290; °
